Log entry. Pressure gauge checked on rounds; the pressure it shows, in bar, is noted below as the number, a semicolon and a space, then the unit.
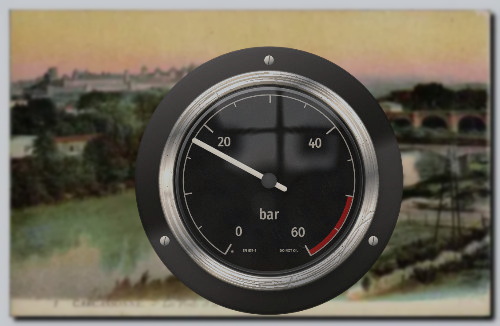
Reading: 17.5; bar
